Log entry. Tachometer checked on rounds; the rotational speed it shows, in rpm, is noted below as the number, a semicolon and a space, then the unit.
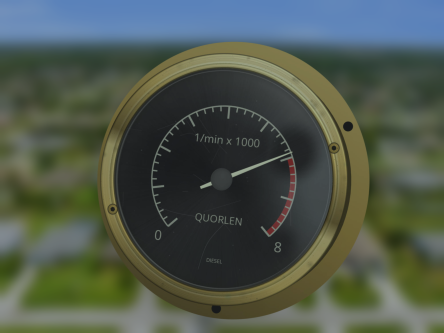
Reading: 5900; rpm
